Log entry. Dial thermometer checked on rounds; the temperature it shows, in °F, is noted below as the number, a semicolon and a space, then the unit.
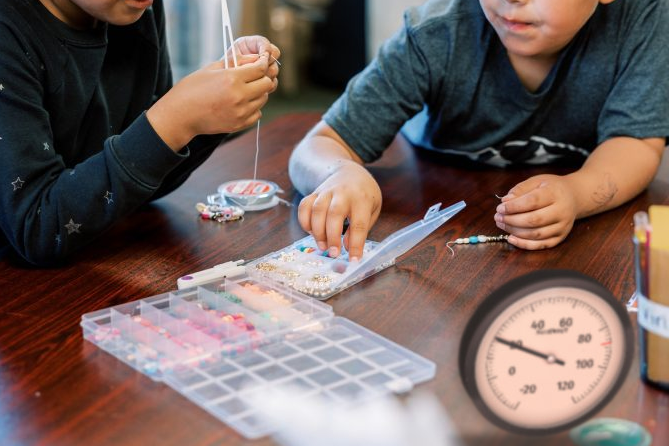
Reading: 20; °F
